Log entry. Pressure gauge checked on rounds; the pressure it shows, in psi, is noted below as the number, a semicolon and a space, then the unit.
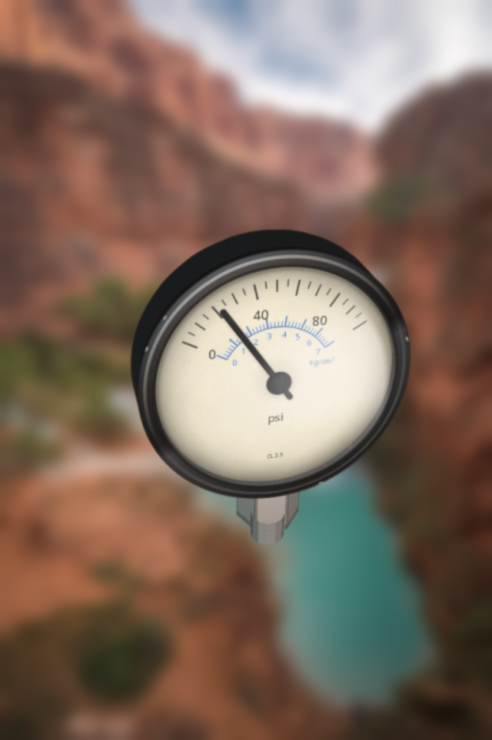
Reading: 22.5; psi
